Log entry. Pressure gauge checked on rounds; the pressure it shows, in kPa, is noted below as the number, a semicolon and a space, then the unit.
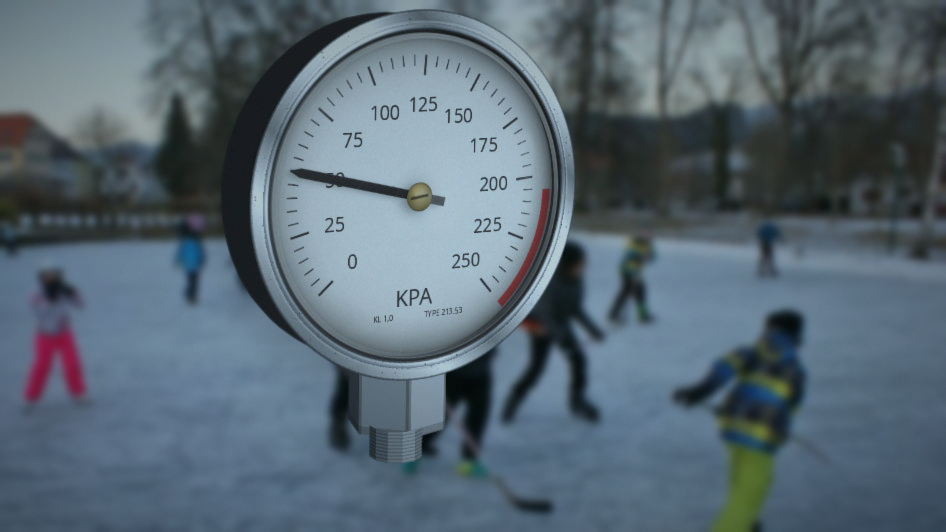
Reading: 50; kPa
